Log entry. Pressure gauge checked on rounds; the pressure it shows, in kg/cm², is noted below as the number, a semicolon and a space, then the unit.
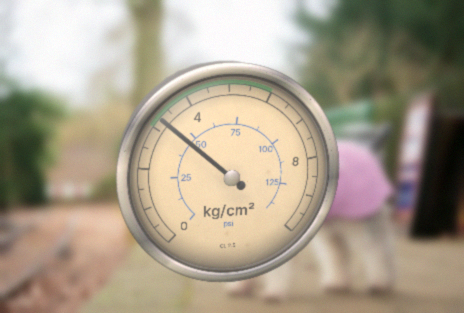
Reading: 3.25; kg/cm²
